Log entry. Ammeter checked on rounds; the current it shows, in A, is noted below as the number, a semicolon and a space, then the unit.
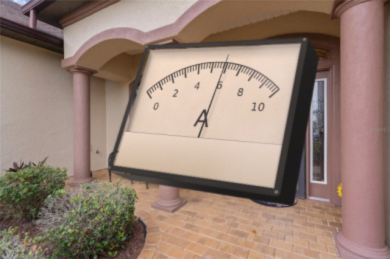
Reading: 6; A
